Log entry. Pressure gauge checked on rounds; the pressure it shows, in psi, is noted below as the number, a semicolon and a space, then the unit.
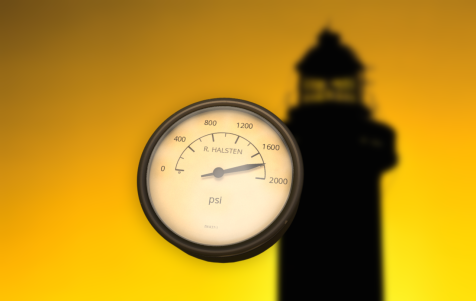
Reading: 1800; psi
